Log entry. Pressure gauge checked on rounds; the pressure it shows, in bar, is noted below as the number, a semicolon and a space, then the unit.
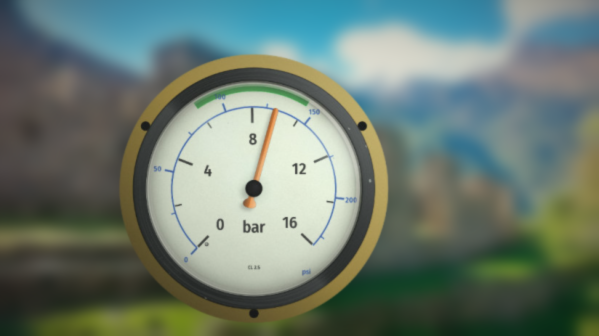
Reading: 9; bar
